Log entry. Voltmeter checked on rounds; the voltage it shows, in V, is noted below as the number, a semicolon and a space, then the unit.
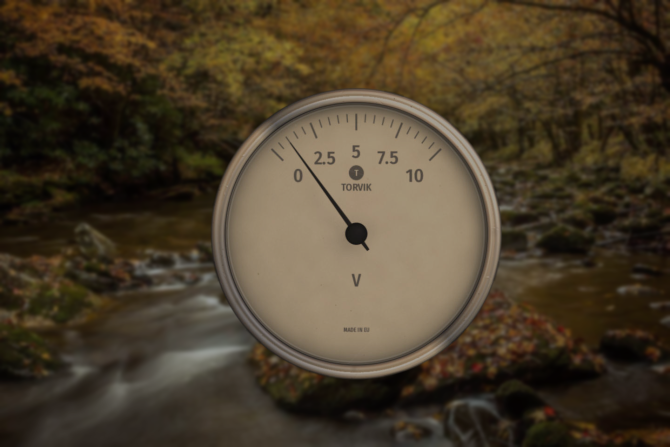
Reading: 1; V
